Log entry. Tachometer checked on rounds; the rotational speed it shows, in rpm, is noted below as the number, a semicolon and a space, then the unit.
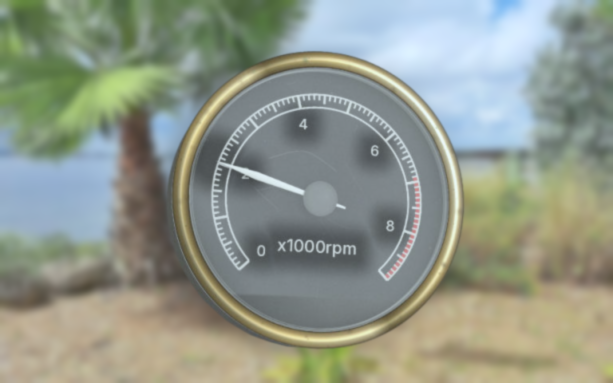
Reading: 2000; rpm
